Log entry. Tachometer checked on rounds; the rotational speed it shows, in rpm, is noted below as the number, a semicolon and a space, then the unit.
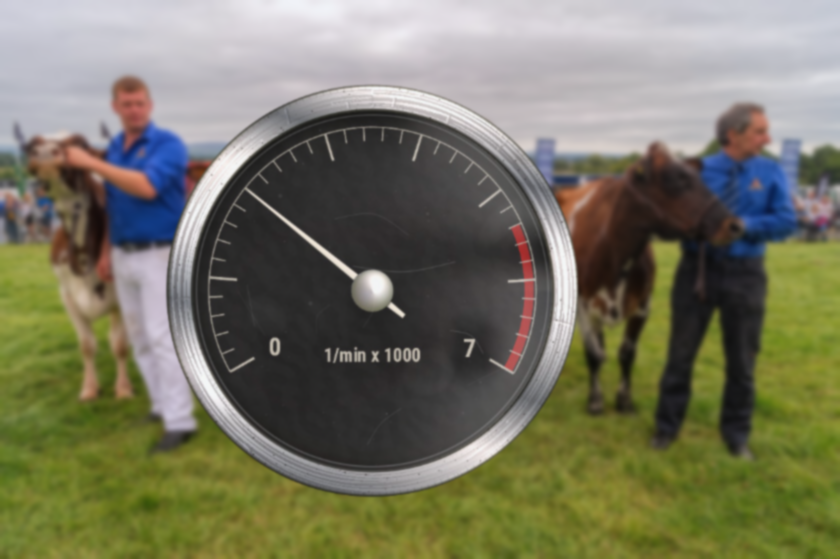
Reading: 2000; rpm
